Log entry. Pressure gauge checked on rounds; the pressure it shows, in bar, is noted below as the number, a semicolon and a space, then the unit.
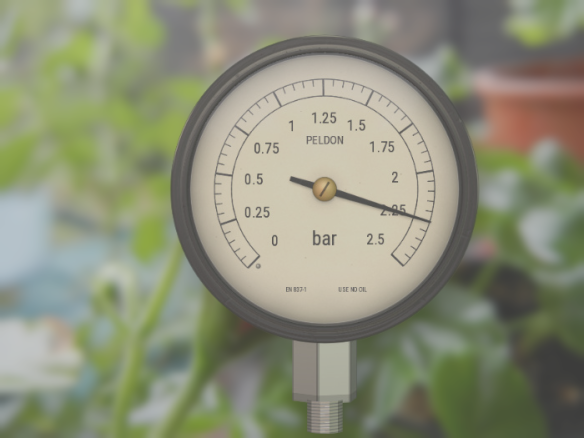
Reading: 2.25; bar
